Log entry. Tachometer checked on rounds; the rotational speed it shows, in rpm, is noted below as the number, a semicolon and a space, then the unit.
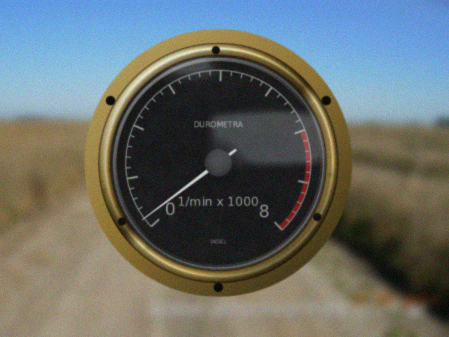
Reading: 200; rpm
